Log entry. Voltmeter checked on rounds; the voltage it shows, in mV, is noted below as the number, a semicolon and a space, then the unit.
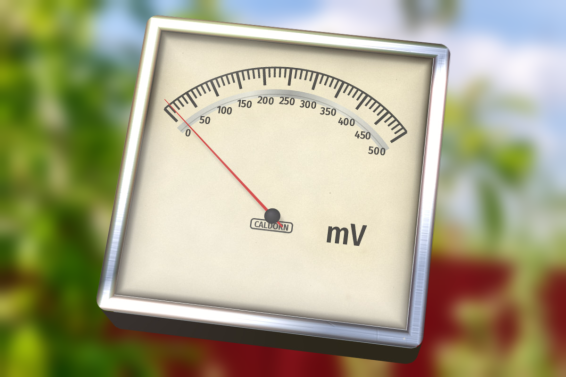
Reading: 10; mV
